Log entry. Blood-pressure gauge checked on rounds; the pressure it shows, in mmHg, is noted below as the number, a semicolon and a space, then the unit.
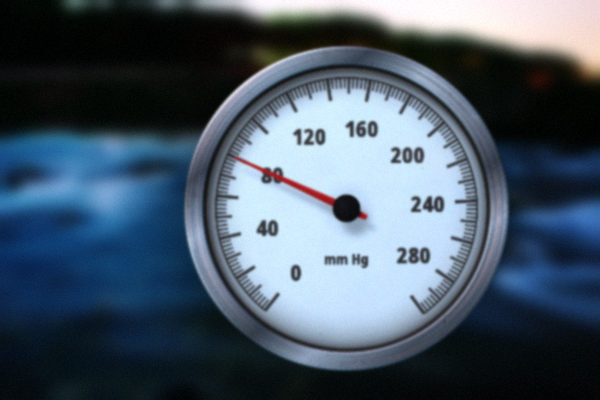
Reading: 80; mmHg
